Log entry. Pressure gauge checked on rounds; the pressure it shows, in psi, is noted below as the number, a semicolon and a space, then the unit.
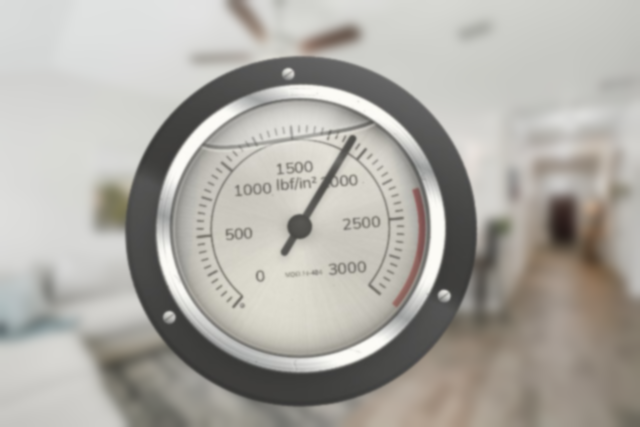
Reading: 1900; psi
